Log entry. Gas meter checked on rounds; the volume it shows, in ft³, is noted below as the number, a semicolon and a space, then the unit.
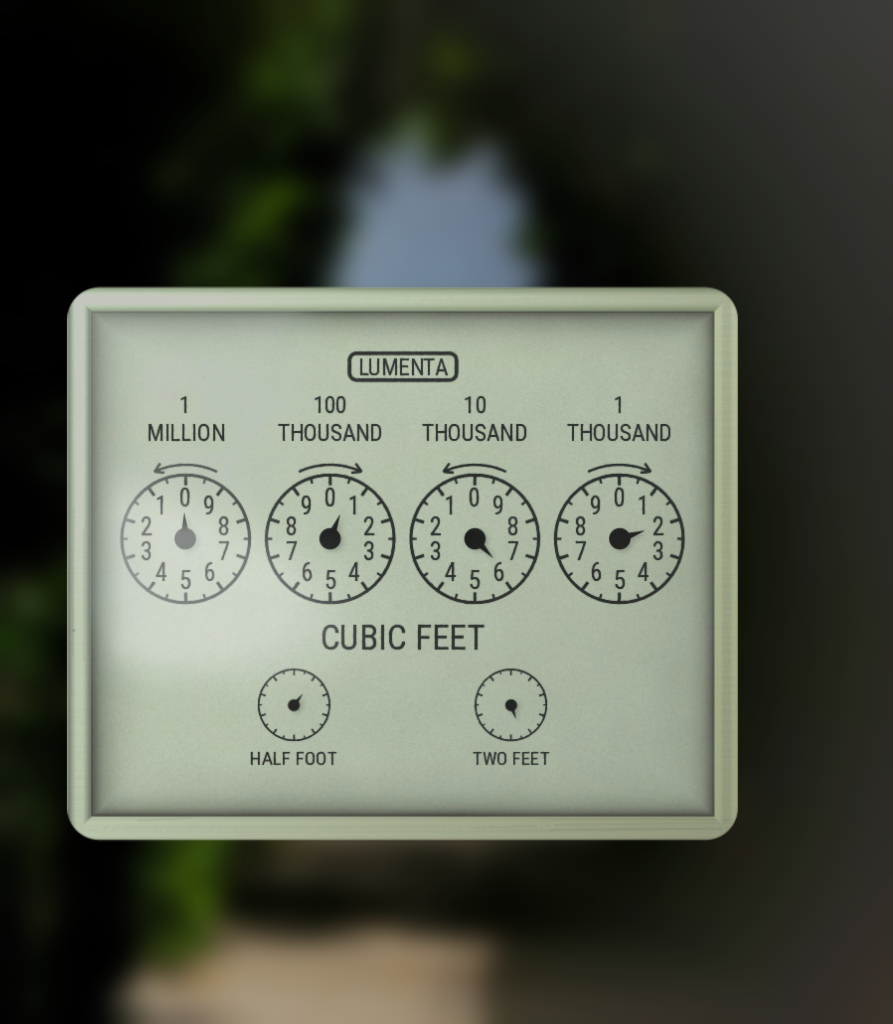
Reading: 6200; ft³
